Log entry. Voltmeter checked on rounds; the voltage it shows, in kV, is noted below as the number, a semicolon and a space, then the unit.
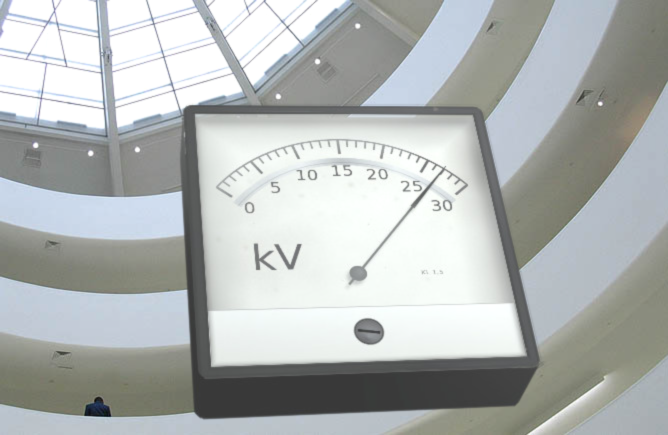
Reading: 27; kV
